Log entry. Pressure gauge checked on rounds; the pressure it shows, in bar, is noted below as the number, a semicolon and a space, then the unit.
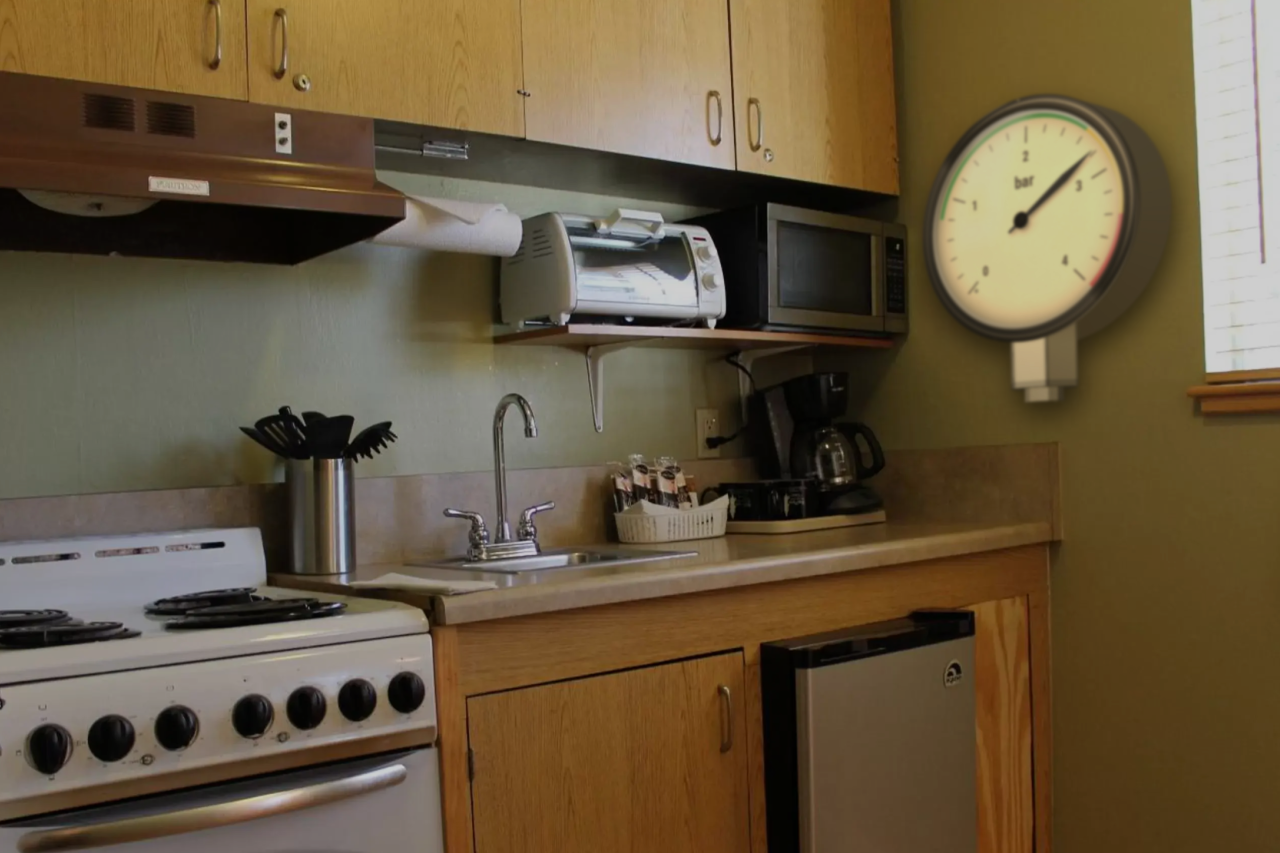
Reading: 2.8; bar
